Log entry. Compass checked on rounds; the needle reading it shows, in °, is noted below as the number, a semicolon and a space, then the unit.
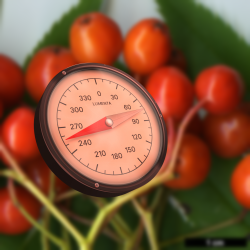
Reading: 255; °
